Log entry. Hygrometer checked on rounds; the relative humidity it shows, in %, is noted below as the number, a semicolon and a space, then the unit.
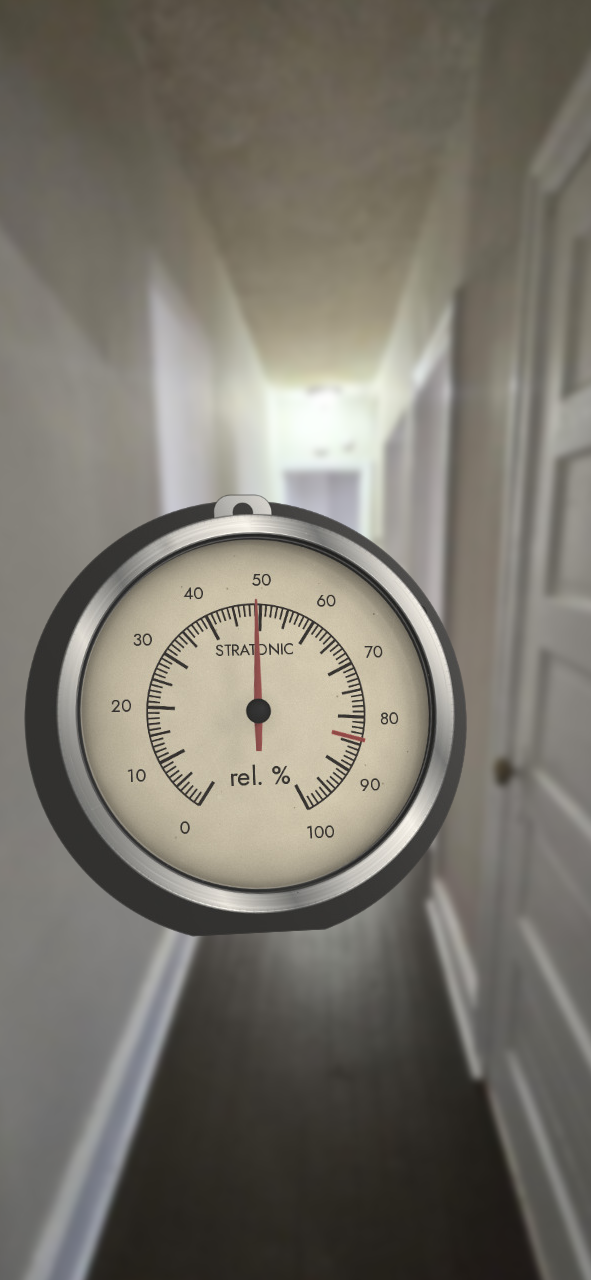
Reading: 49; %
